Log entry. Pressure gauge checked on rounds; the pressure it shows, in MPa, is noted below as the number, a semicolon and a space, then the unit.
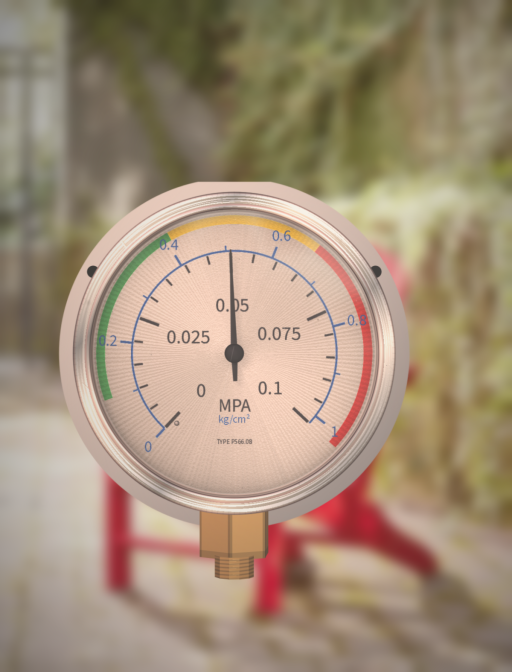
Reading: 0.05; MPa
